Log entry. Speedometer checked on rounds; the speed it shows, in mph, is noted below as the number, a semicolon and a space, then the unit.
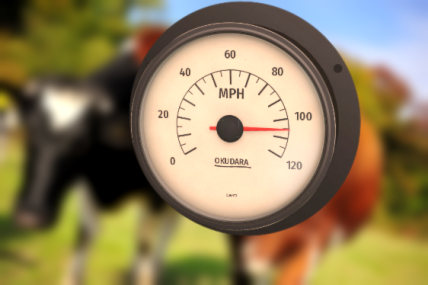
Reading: 105; mph
